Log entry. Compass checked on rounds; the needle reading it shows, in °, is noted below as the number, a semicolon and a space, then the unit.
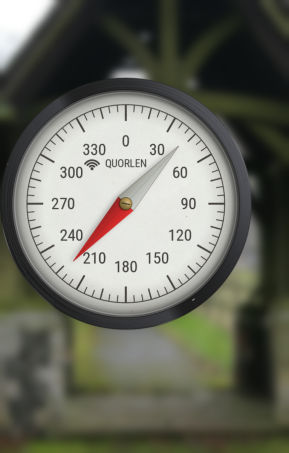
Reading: 222.5; °
